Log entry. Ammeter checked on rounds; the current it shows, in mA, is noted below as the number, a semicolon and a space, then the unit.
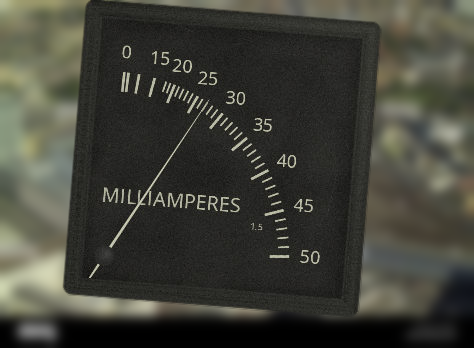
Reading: 27; mA
